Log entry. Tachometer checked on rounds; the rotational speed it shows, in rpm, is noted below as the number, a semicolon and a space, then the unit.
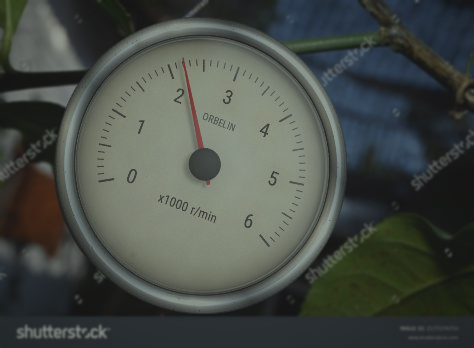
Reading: 2200; rpm
